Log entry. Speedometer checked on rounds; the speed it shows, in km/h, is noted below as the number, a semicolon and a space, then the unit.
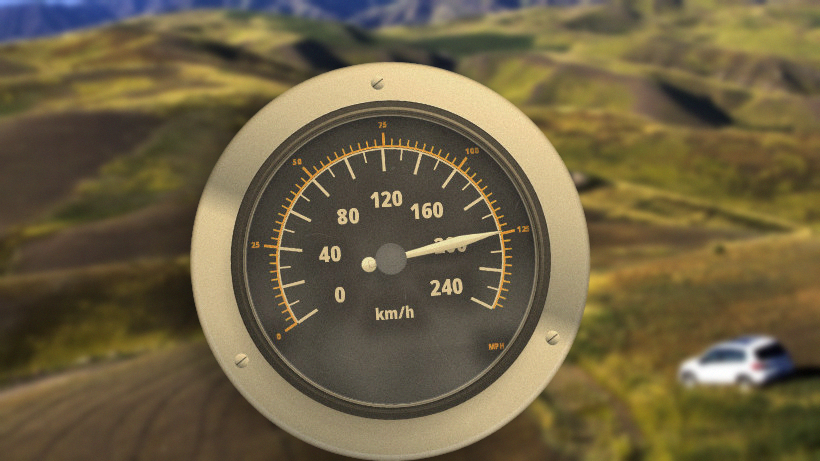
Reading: 200; km/h
